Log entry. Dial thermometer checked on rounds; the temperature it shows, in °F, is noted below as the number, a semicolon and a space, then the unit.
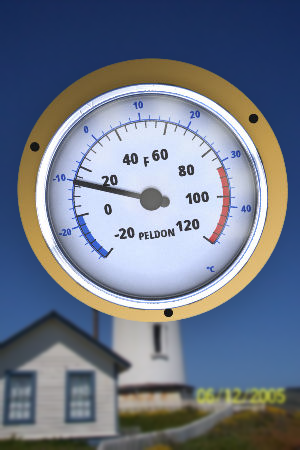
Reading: 14; °F
